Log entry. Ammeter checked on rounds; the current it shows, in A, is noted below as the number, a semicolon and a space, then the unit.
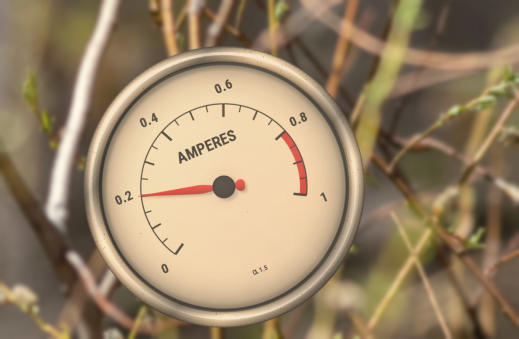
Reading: 0.2; A
